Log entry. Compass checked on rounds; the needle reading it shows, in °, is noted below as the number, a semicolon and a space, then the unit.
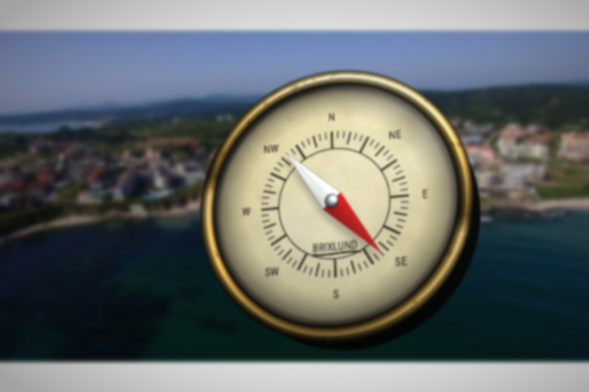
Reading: 140; °
